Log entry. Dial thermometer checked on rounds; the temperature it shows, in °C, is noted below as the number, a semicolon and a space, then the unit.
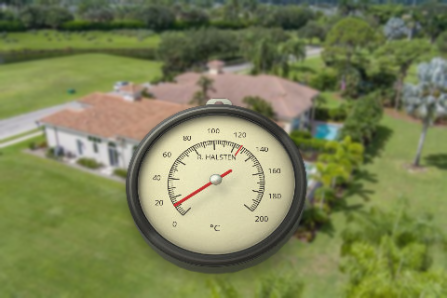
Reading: 10; °C
